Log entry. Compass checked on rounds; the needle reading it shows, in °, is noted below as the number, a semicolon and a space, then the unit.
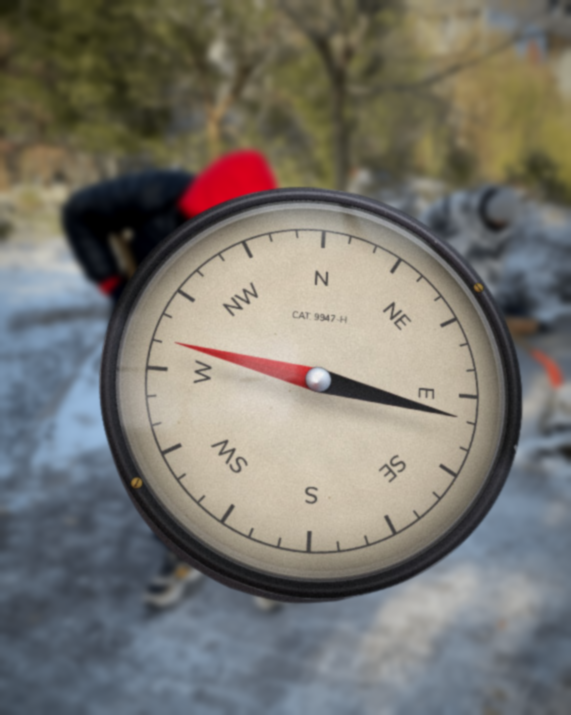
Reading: 280; °
